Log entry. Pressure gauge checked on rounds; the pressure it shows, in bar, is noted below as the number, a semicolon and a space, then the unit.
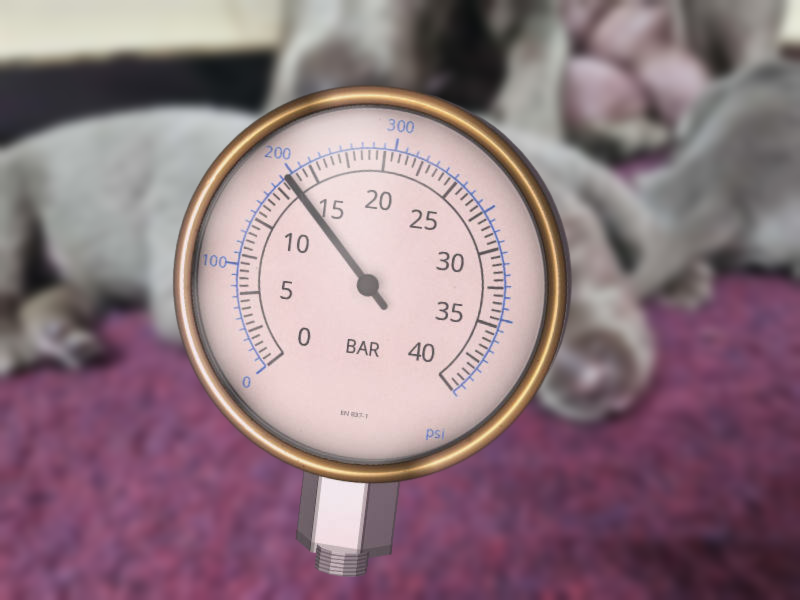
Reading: 13.5; bar
